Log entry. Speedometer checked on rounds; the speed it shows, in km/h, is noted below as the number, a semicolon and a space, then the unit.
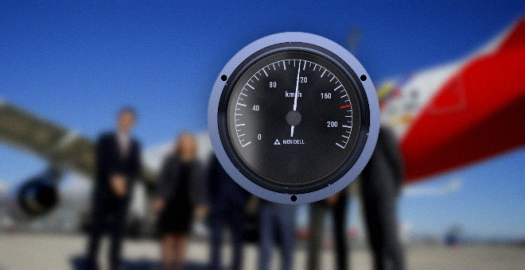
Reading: 115; km/h
